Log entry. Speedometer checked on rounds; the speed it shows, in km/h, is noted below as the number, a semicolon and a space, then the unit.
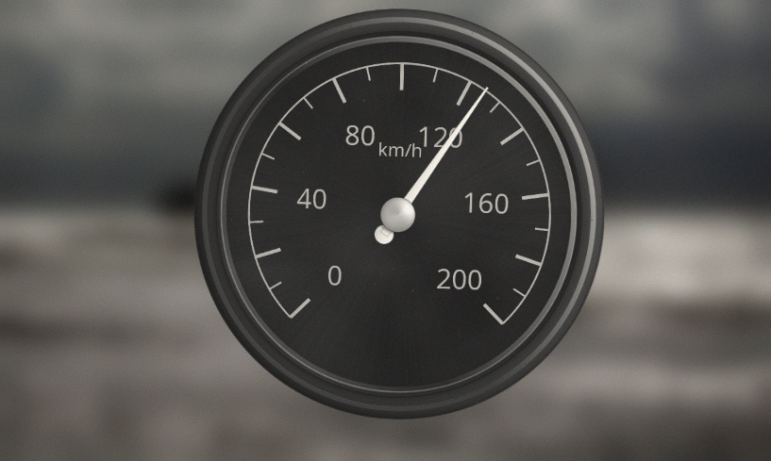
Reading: 125; km/h
